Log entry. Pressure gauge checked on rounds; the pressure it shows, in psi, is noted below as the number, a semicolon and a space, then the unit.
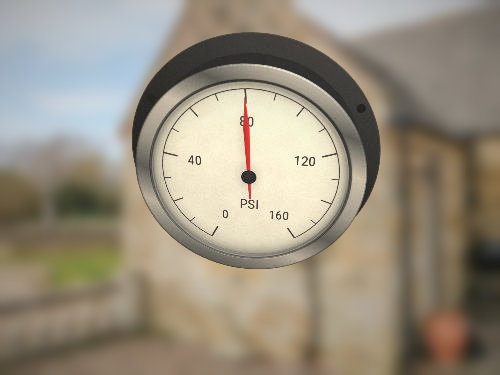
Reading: 80; psi
